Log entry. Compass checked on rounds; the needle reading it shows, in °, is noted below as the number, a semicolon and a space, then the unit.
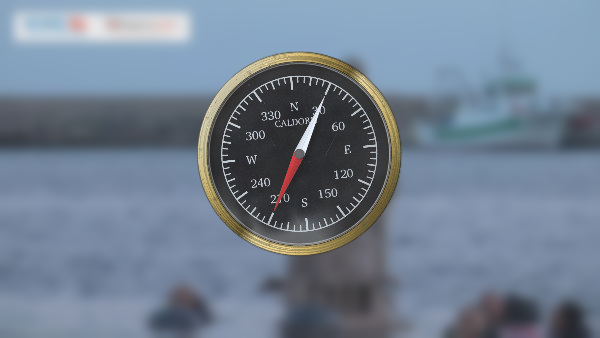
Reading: 210; °
